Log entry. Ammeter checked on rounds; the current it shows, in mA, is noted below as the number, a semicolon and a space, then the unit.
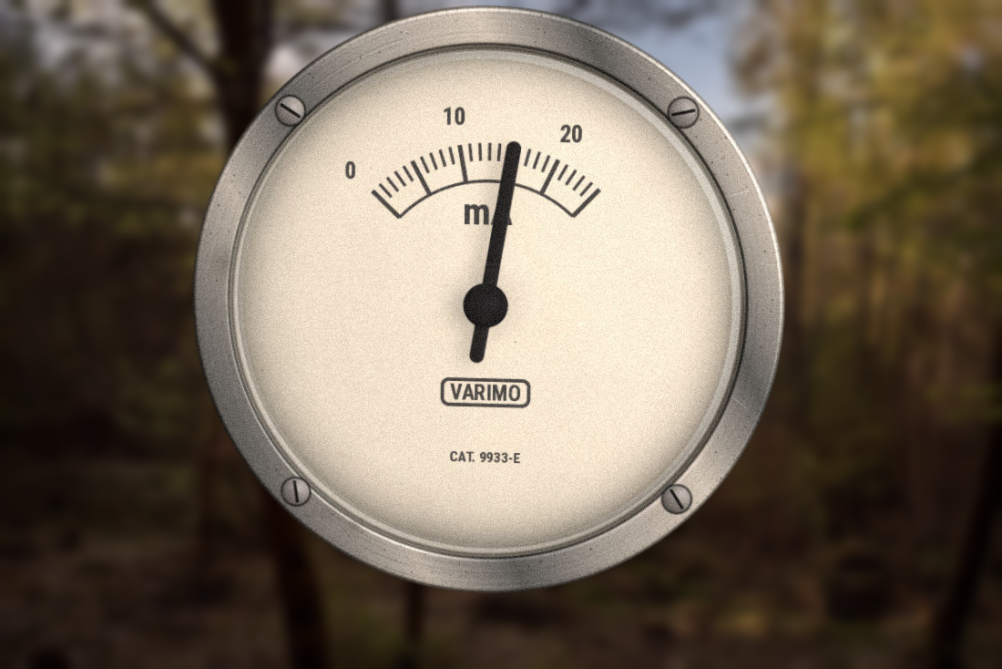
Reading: 15.5; mA
